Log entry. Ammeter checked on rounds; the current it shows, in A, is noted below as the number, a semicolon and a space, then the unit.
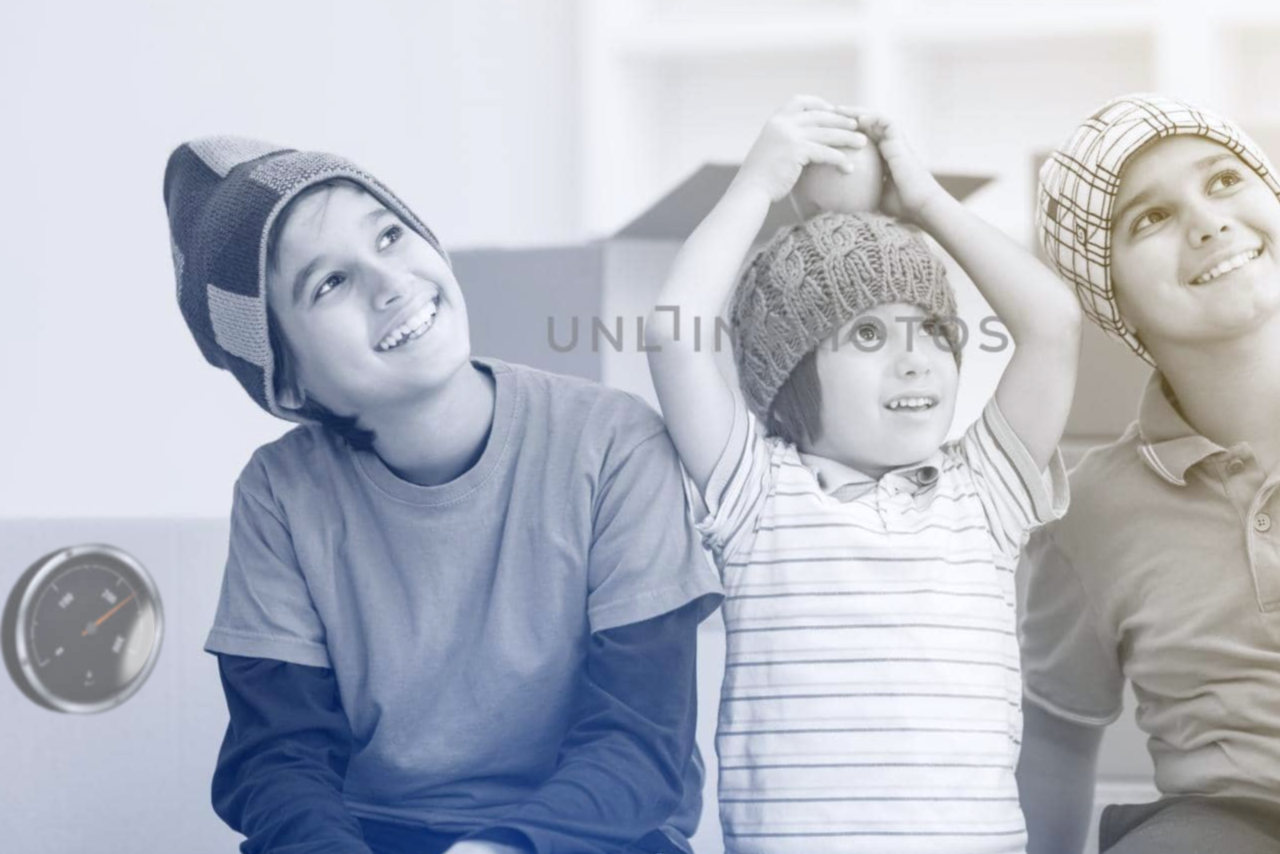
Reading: 225; A
